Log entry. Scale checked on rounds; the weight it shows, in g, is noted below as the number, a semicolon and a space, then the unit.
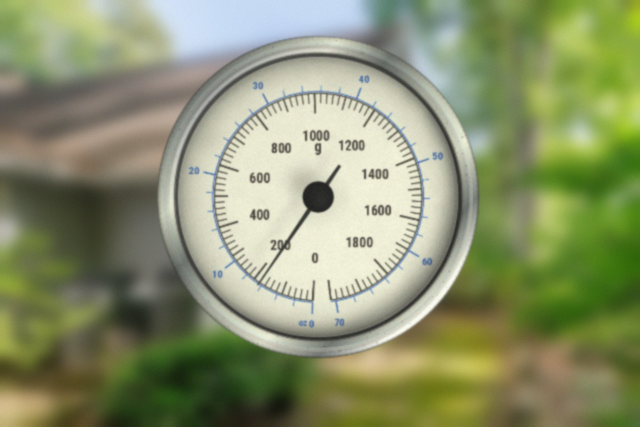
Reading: 180; g
